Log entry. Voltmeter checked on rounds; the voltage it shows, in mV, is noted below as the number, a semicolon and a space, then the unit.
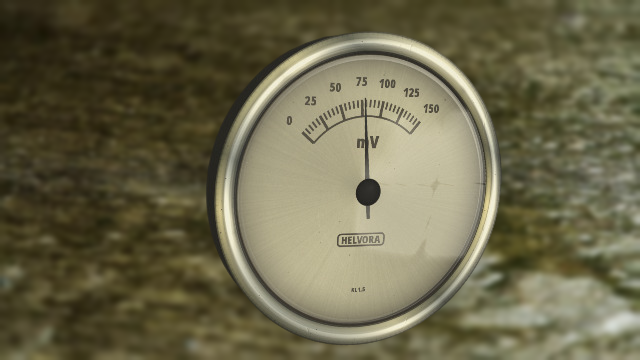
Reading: 75; mV
